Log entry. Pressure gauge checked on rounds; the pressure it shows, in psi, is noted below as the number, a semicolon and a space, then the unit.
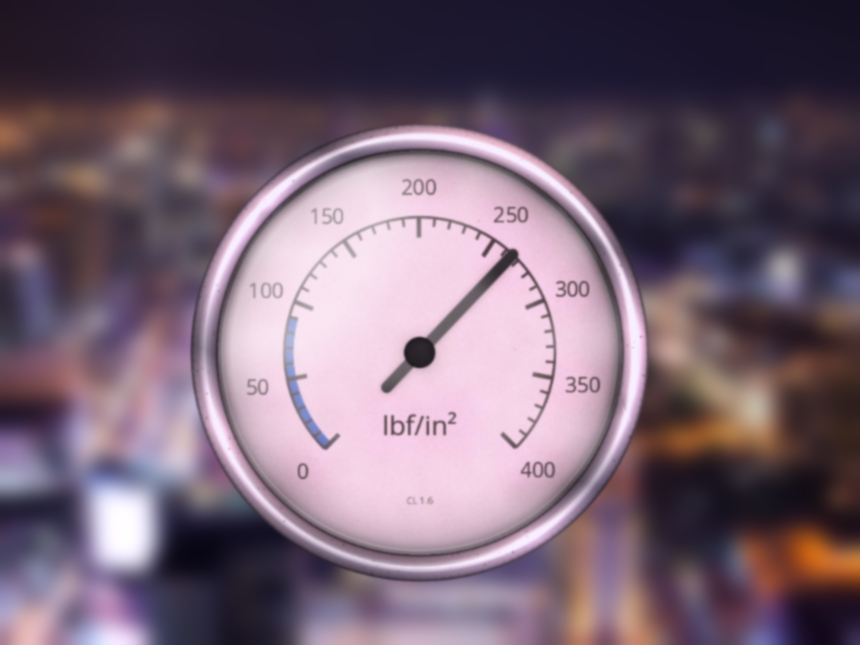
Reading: 265; psi
